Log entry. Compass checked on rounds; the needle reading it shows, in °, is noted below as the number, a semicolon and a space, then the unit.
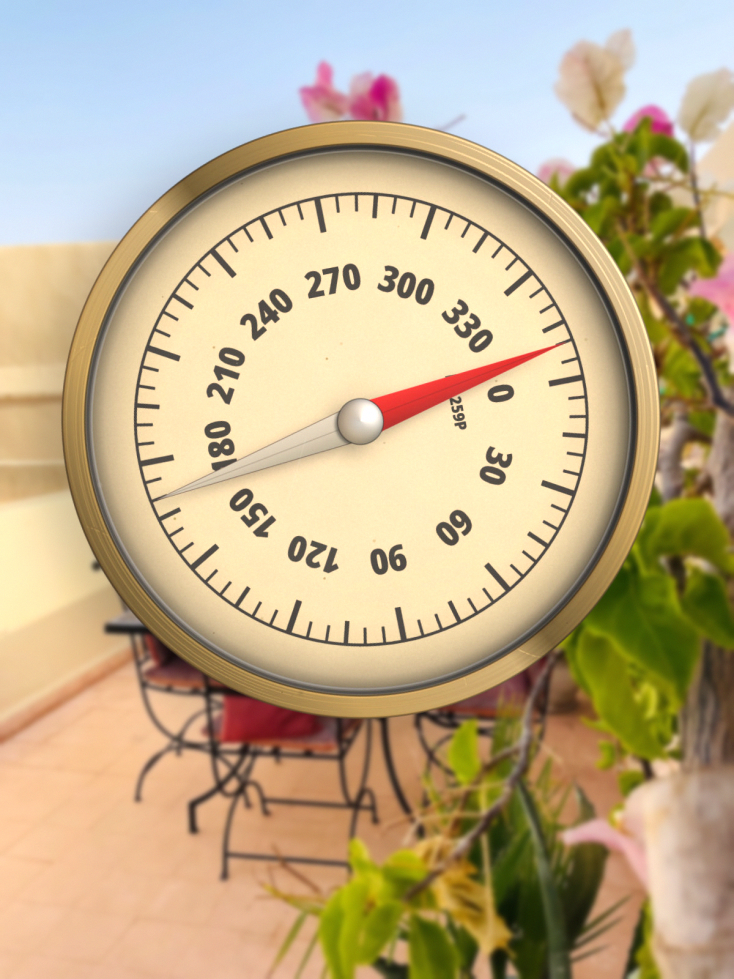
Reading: 350; °
